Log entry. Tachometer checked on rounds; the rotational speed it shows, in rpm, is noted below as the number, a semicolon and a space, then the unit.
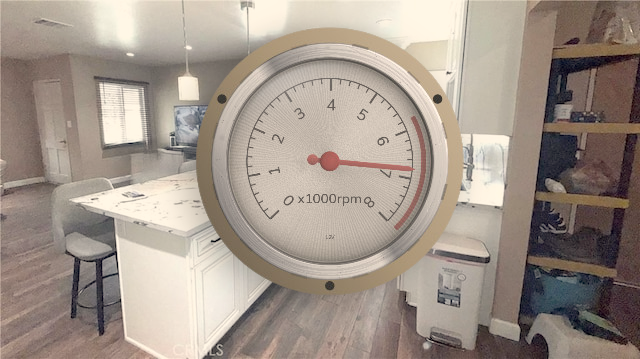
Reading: 6800; rpm
